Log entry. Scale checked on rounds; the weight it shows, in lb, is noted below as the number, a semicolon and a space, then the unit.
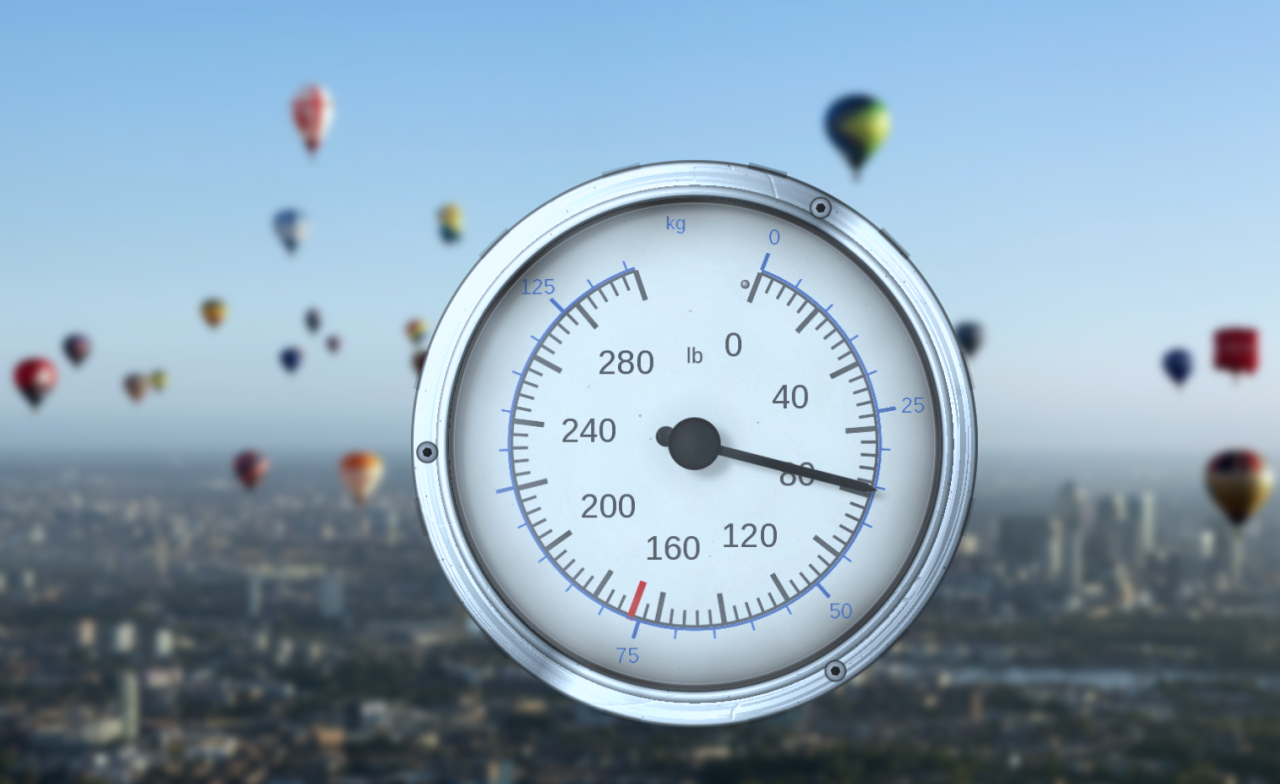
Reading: 78; lb
